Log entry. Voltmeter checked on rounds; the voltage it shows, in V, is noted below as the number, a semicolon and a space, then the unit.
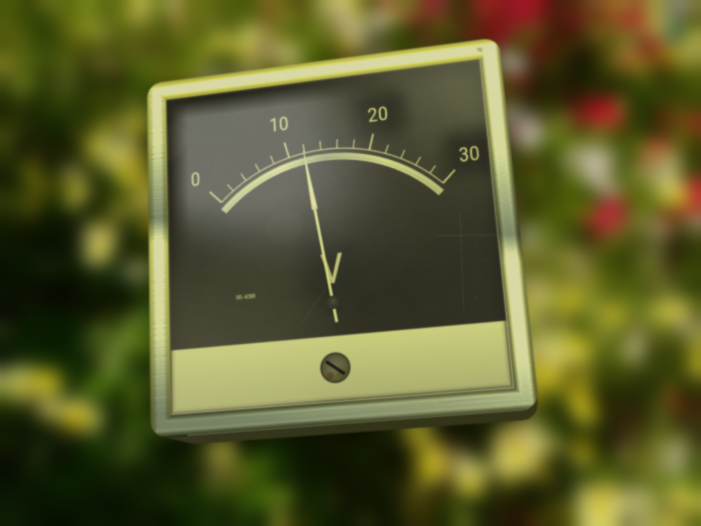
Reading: 12; V
